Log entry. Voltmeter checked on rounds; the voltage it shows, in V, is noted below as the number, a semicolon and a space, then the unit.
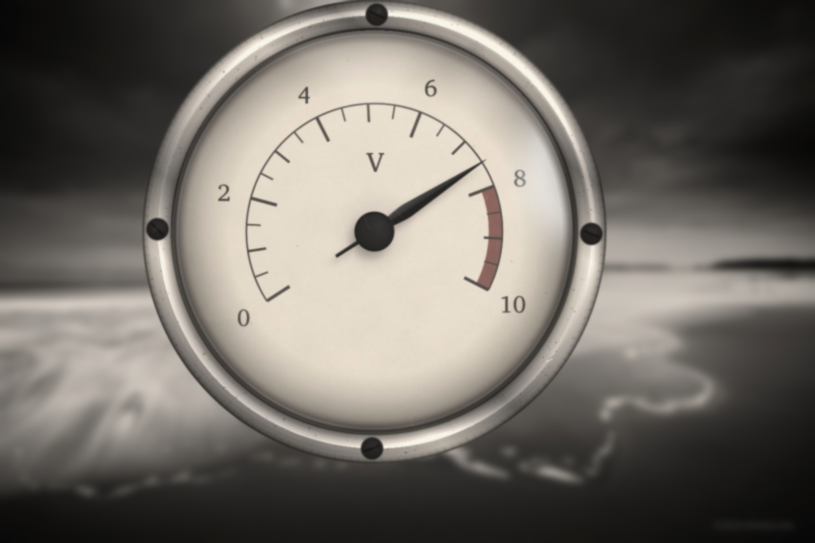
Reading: 7.5; V
